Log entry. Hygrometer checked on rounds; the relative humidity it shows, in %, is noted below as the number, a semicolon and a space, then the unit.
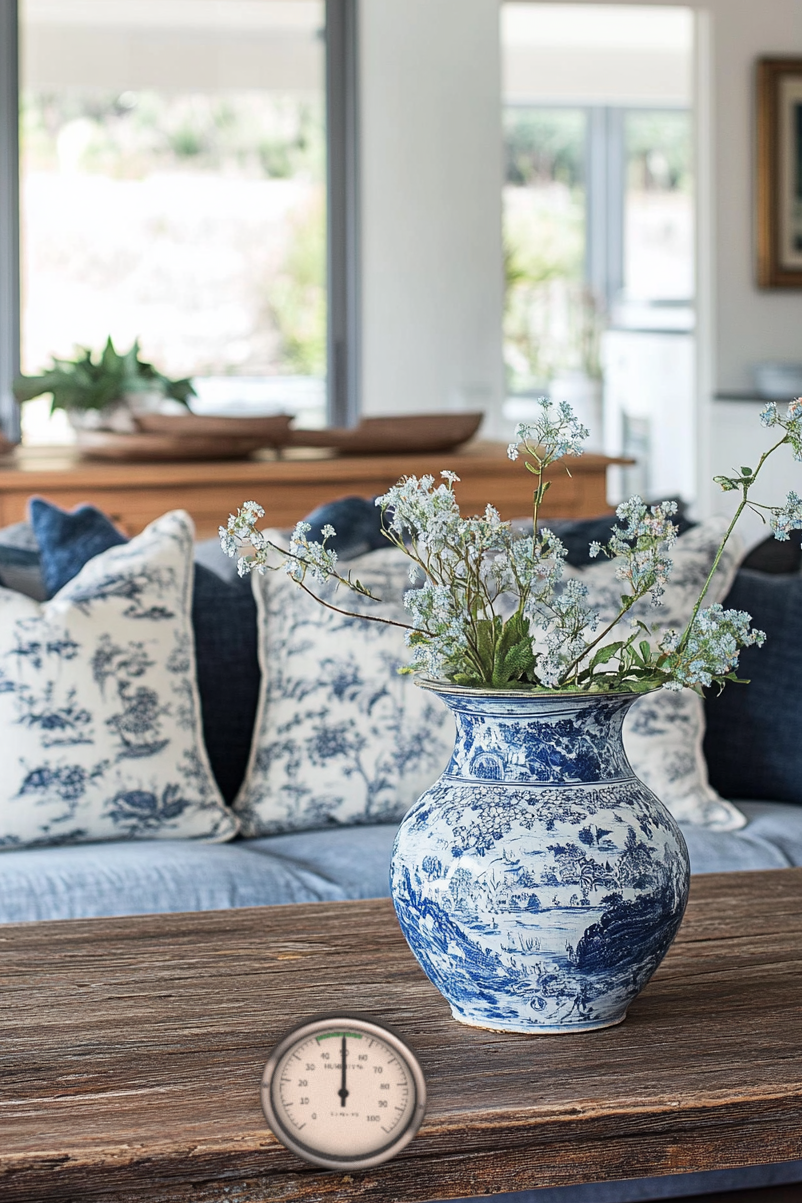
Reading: 50; %
